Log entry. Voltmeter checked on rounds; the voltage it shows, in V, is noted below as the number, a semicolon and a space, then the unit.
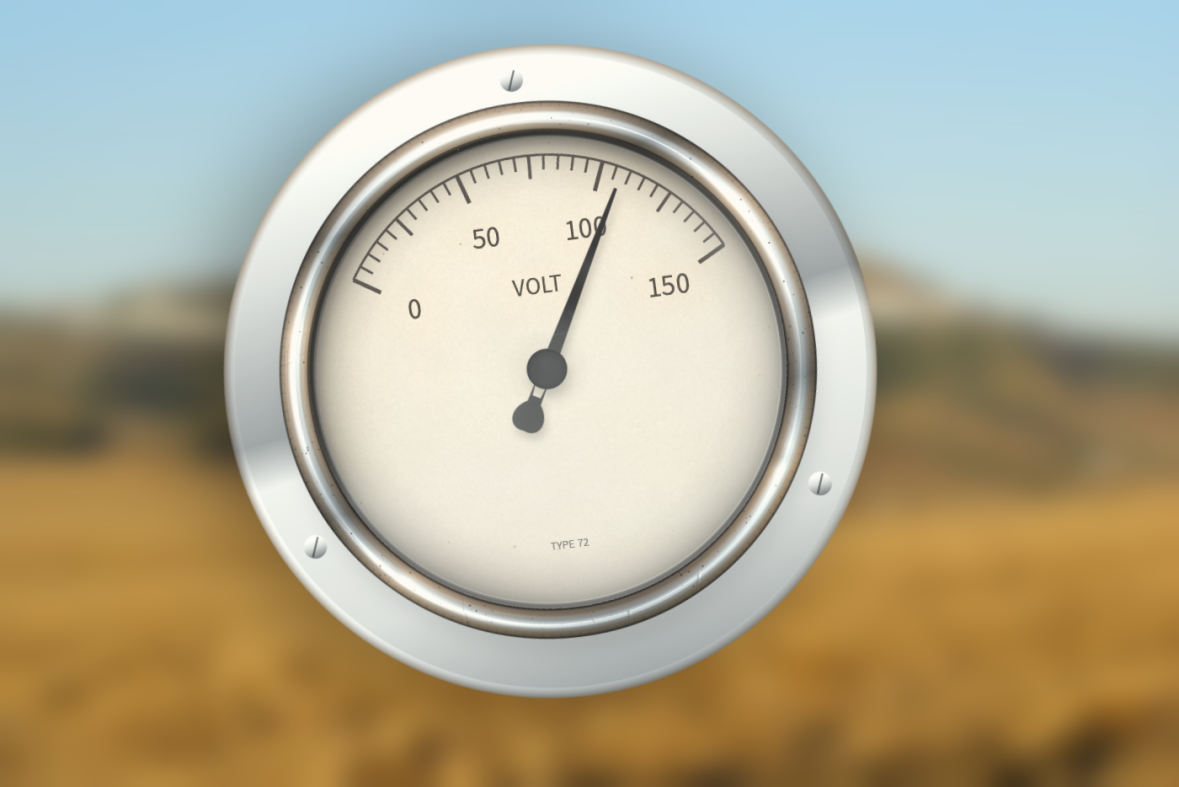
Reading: 107.5; V
